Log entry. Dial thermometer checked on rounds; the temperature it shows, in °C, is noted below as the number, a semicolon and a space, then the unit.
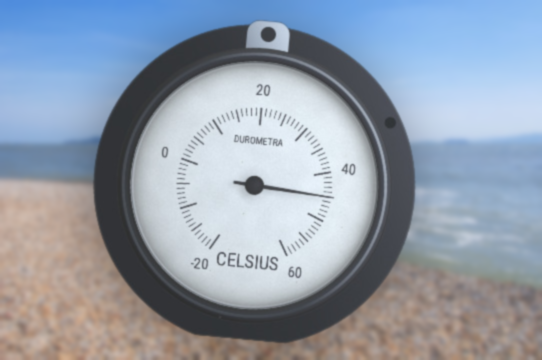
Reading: 45; °C
